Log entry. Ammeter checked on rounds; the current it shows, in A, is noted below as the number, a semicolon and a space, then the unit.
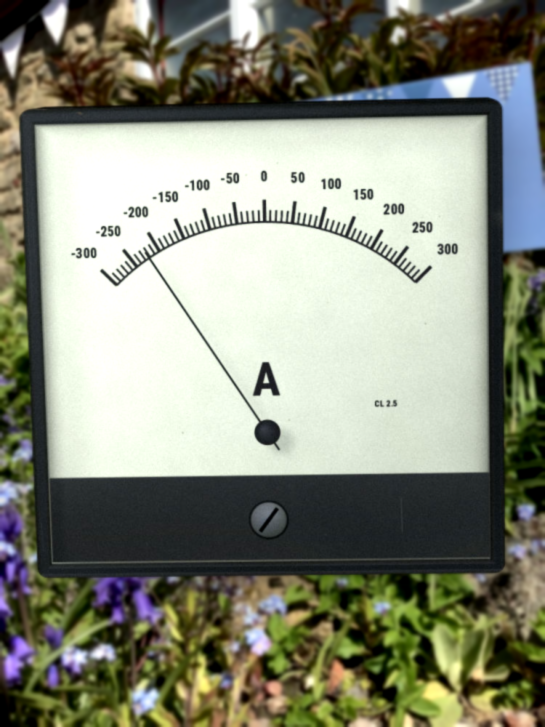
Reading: -220; A
